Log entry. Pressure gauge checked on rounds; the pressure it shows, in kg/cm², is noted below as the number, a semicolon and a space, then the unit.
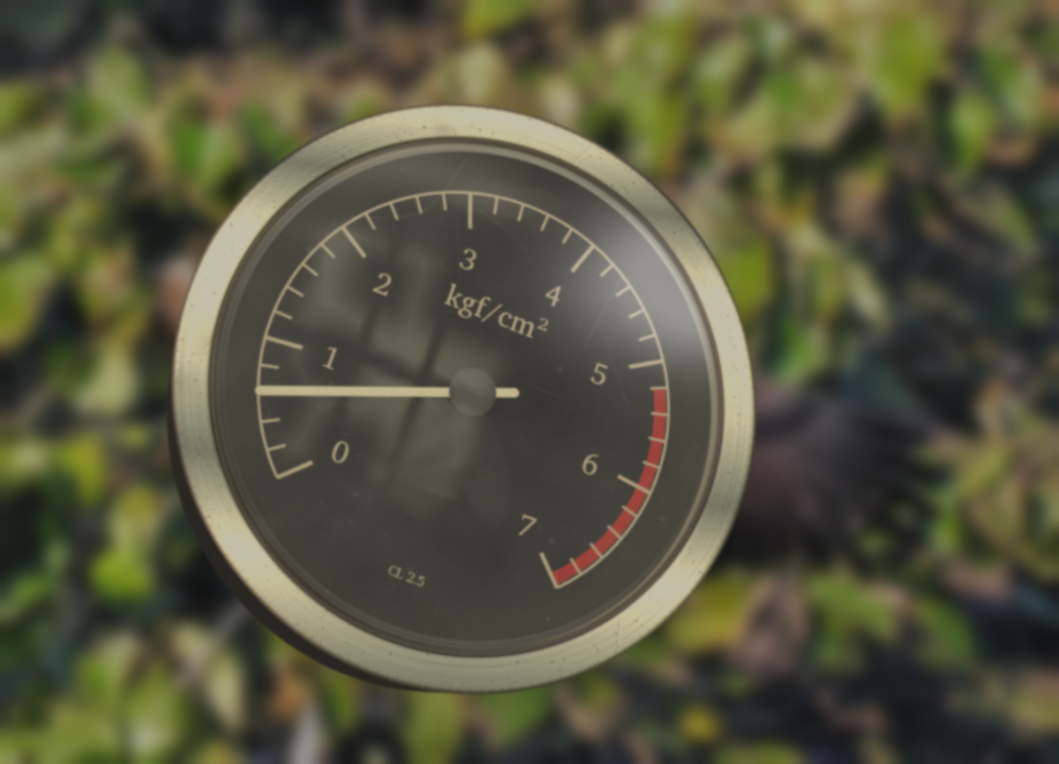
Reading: 0.6; kg/cm²
